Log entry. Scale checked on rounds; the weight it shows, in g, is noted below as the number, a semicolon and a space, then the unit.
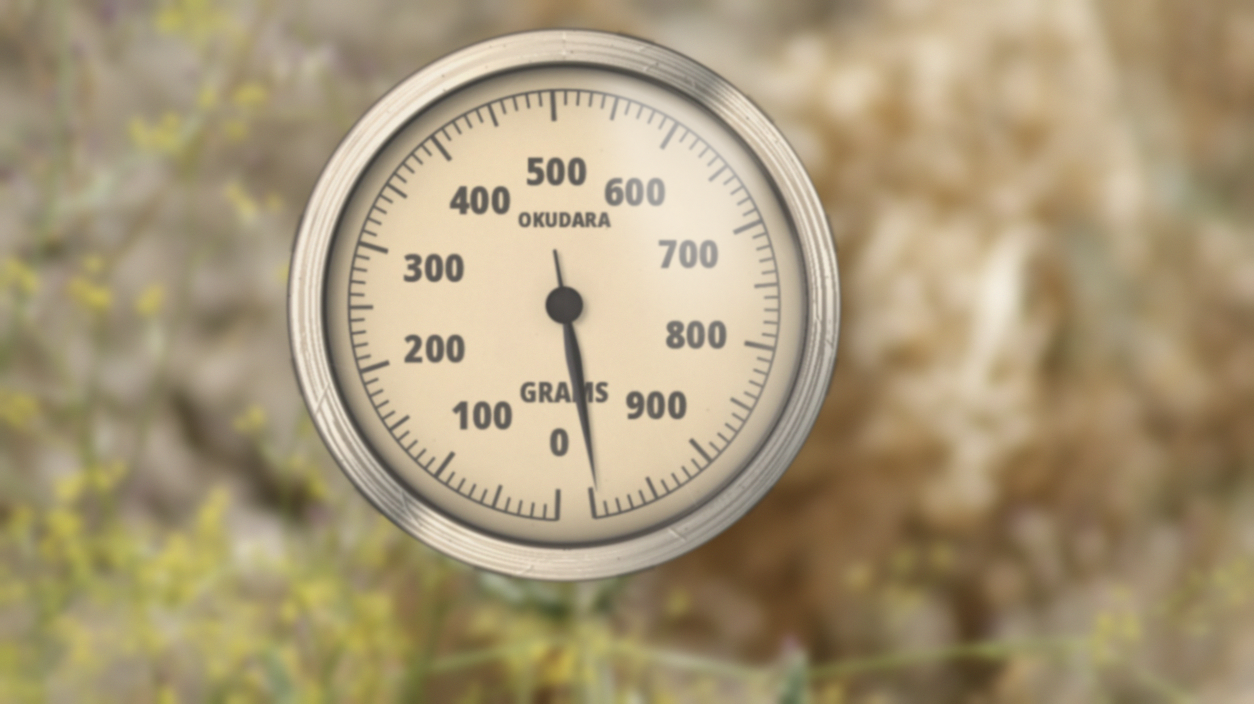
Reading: 995; g
